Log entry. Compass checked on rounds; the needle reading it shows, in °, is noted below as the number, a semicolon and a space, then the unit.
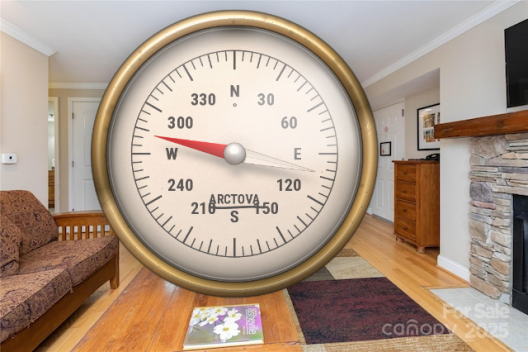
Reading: 282.5; °
